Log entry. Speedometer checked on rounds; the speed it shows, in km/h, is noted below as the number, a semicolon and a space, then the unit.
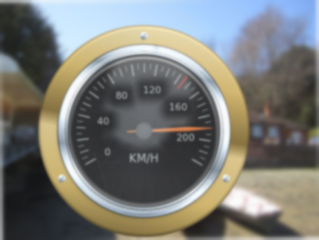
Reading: 190; km/h
